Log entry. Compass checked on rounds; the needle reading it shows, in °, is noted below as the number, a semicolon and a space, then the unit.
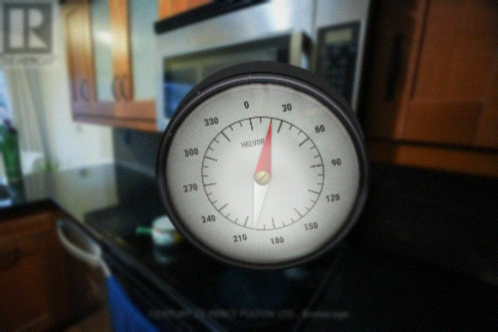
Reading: 20; °
